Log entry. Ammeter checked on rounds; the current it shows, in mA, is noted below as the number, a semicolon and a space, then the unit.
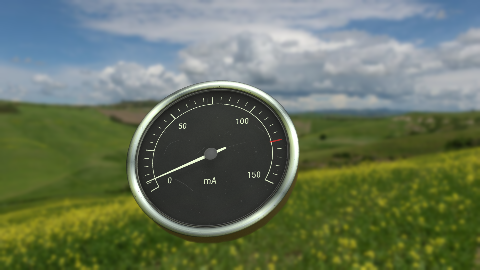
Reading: 5; mA
